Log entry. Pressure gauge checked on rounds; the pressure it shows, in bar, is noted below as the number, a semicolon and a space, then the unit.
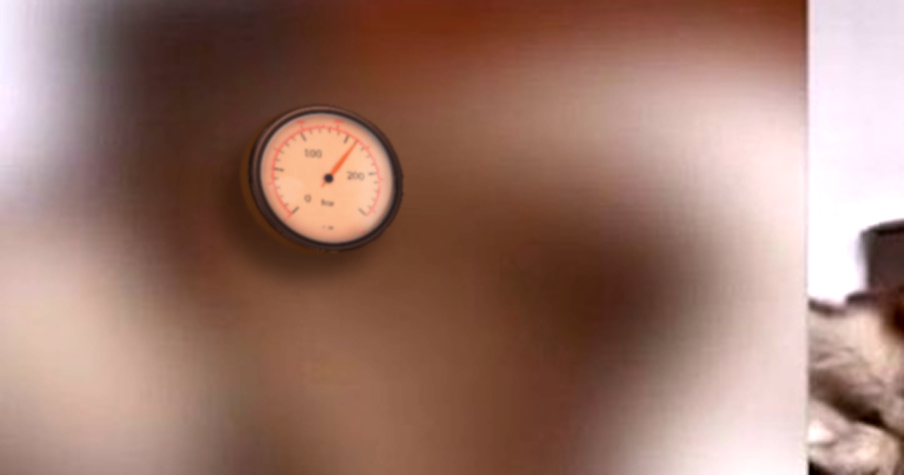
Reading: 160; bar
